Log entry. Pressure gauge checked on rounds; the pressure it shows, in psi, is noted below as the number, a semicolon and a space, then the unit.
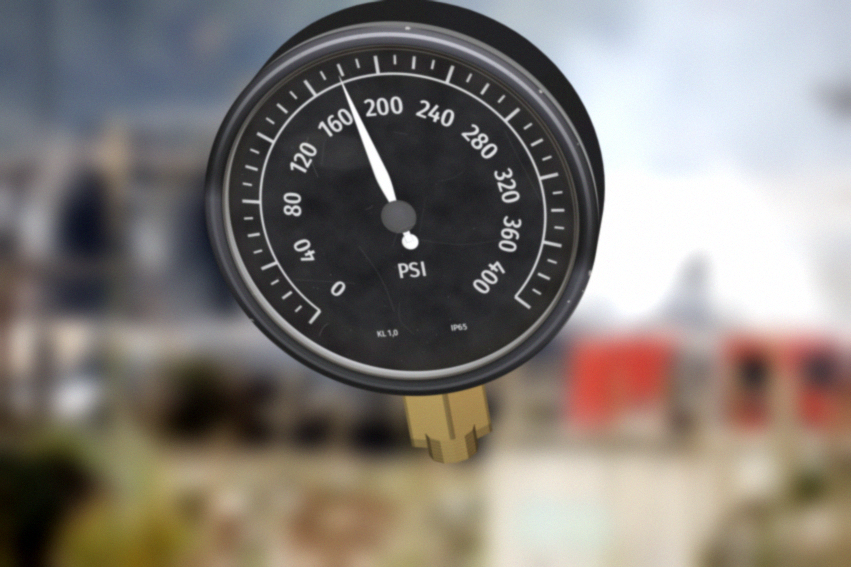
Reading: 180; psi
